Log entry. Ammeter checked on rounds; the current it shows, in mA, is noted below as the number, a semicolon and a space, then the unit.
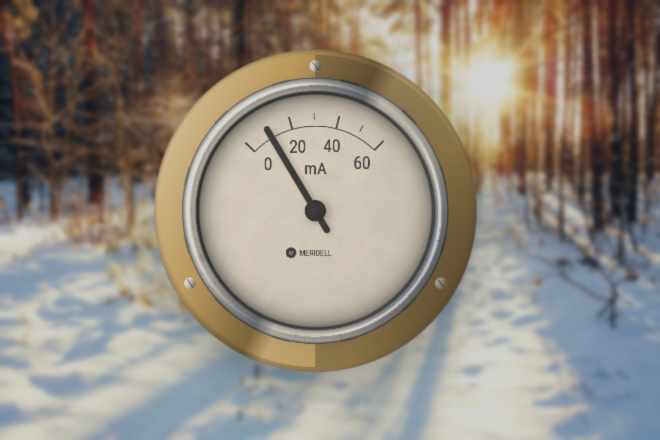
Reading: 10; mA
